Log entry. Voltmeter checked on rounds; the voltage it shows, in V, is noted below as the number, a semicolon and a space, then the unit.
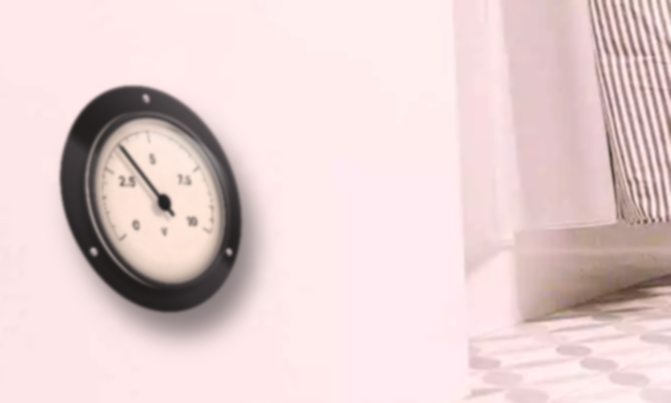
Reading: 3.5; V
